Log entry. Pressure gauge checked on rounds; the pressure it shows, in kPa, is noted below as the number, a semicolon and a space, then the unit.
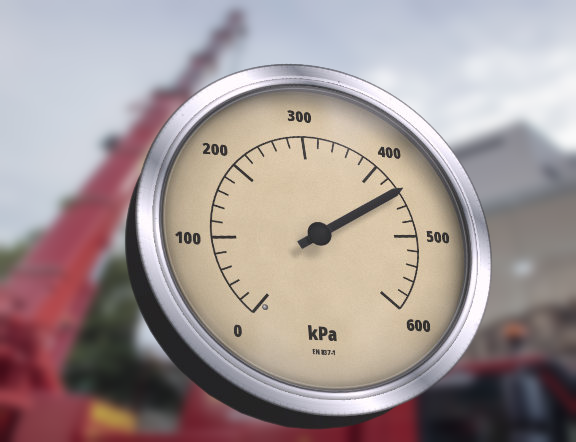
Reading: 440; kPa
